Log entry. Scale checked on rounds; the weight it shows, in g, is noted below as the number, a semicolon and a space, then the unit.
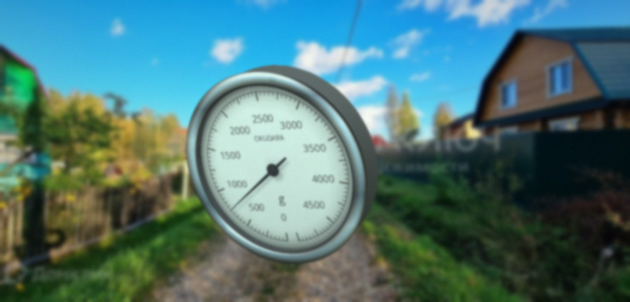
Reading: 750; g
